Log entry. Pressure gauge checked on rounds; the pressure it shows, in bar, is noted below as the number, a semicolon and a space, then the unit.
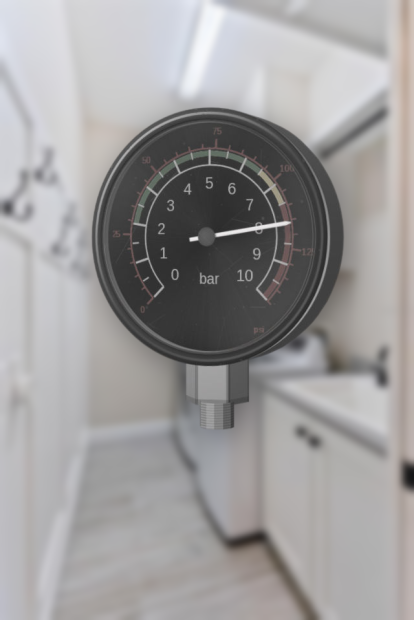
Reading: 8; bar
